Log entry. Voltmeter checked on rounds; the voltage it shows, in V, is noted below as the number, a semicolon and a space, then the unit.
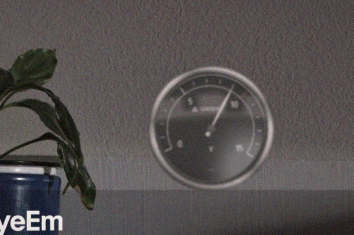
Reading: 9; V
